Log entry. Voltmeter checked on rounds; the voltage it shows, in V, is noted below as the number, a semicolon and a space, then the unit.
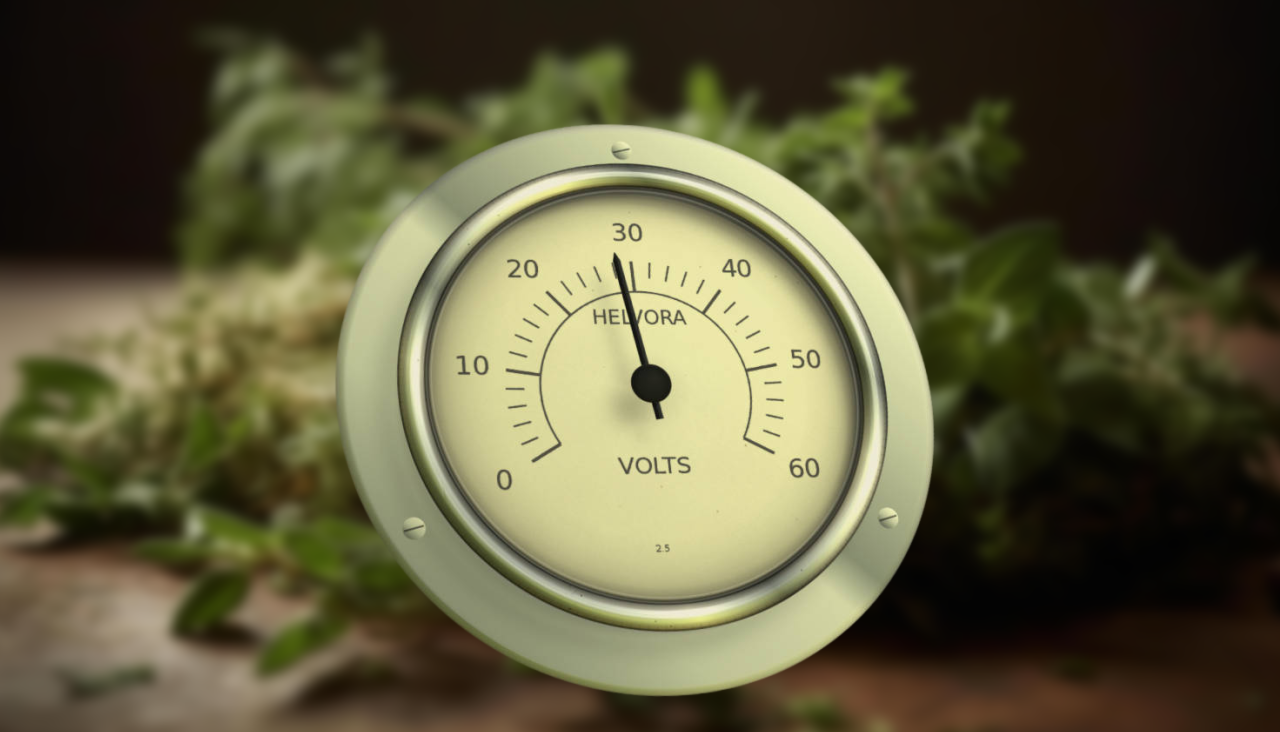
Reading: 28; V
